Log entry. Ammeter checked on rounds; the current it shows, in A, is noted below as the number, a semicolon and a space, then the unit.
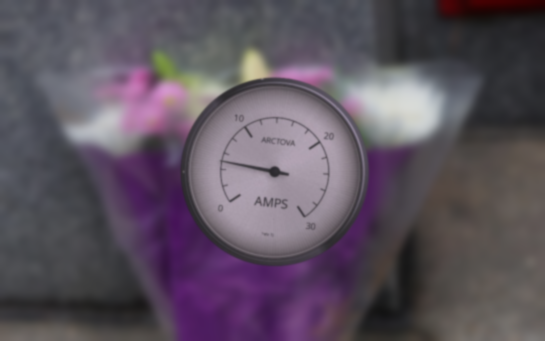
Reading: 5; A
